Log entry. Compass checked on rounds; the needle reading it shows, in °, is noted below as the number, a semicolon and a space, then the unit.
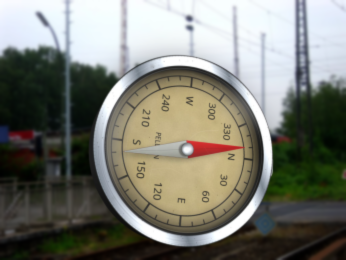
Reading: 350; °
